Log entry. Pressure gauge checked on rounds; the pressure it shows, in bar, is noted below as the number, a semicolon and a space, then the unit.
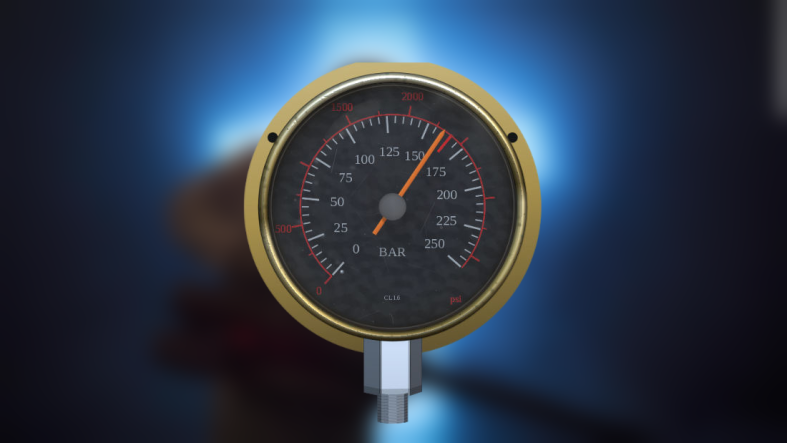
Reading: 160; bar
